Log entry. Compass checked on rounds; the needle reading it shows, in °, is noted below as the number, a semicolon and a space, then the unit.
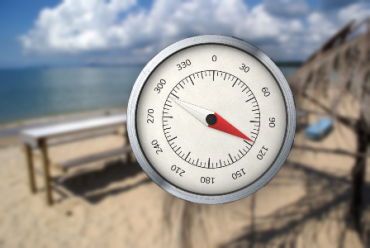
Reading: 115; °
